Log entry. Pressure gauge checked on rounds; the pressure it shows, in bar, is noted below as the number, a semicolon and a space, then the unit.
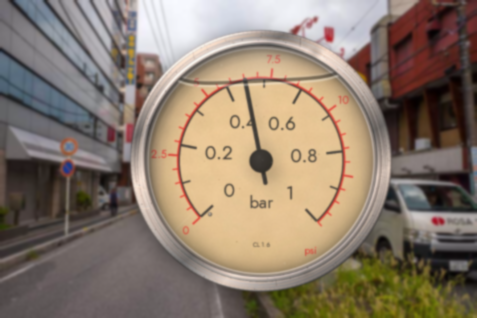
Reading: 0.45; bar
